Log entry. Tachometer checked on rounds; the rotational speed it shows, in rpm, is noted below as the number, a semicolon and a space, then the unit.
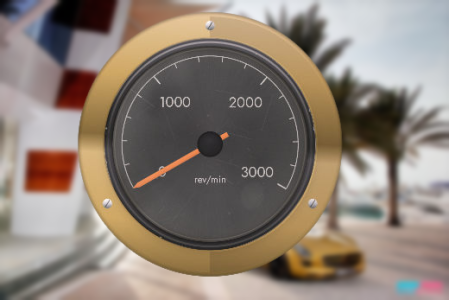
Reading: 0; rpm
